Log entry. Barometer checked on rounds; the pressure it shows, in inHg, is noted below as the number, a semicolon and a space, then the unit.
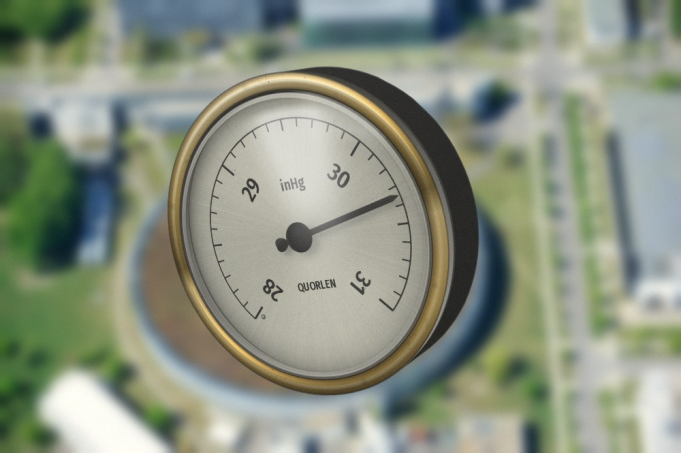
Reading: 30.35; inHg
